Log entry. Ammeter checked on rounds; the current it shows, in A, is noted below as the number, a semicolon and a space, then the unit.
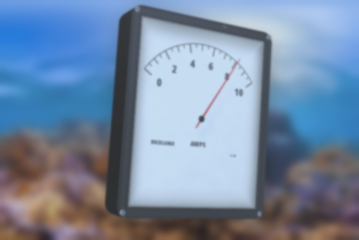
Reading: 8; A
